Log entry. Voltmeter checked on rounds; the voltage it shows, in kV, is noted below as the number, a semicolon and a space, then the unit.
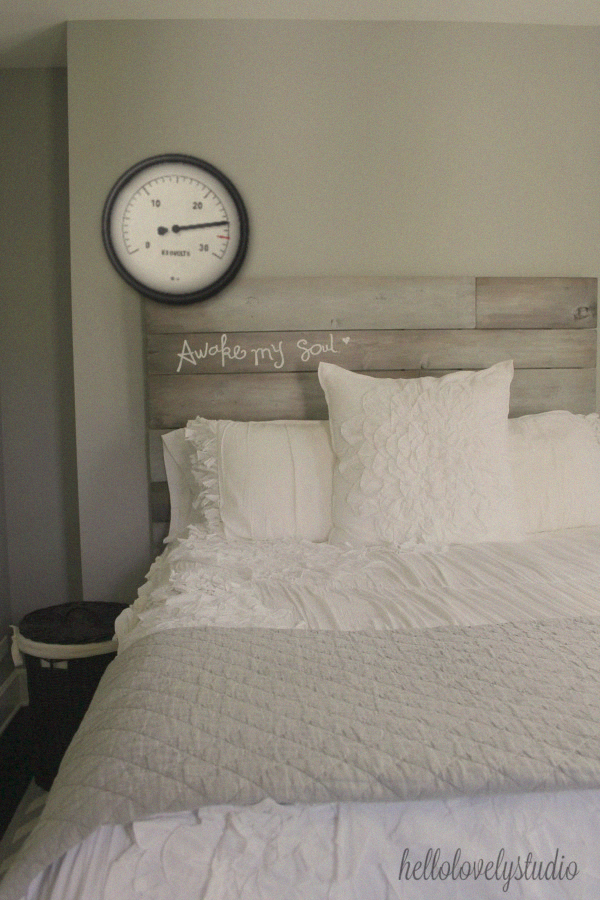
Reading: 25; kV
